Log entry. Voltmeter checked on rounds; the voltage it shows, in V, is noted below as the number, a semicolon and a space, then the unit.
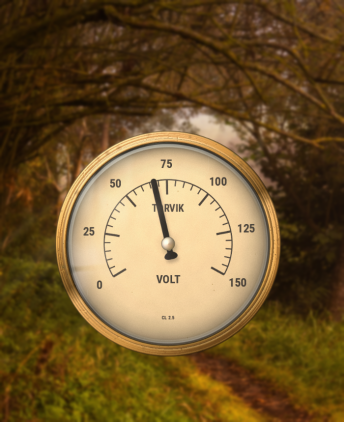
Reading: 67.5; V
